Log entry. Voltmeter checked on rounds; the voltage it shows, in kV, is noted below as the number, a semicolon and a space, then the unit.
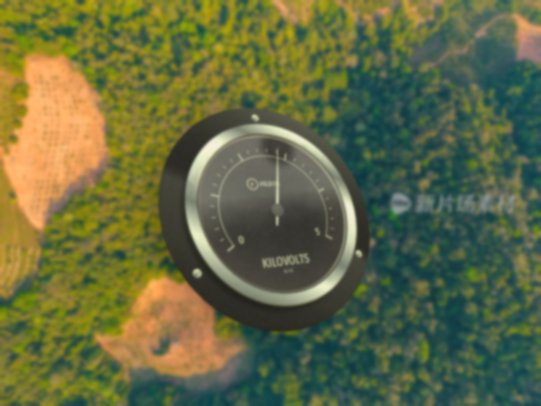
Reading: 2.8; kV
